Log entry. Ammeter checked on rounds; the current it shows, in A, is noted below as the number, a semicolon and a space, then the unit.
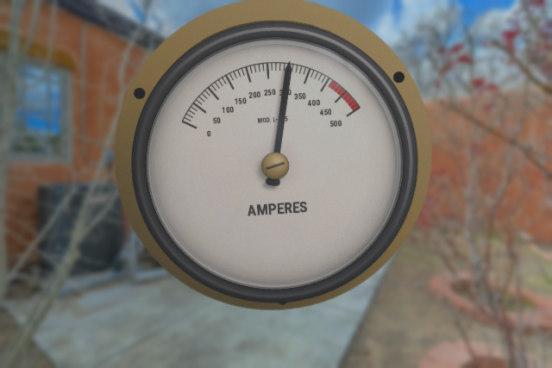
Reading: 300; A
